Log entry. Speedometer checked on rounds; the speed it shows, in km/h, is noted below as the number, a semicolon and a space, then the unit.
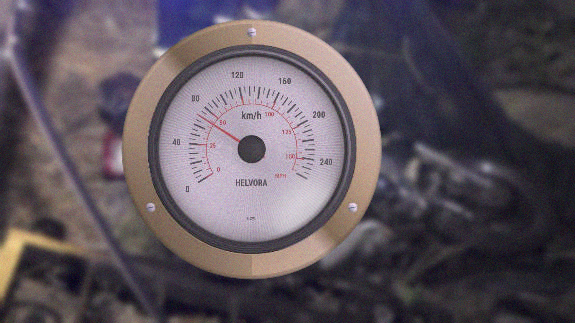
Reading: 70; km/h
